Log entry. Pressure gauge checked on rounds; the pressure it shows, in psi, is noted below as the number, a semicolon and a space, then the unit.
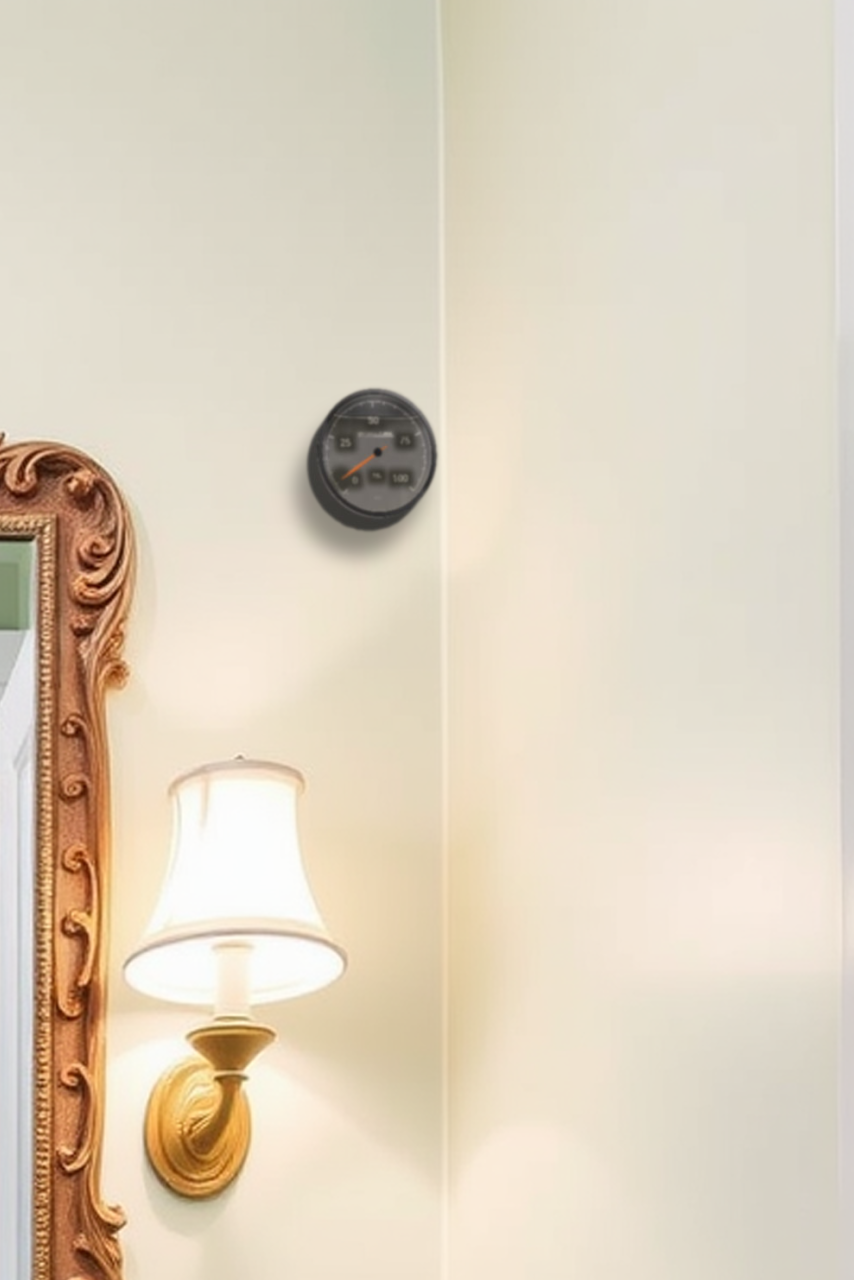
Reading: 5; psi
